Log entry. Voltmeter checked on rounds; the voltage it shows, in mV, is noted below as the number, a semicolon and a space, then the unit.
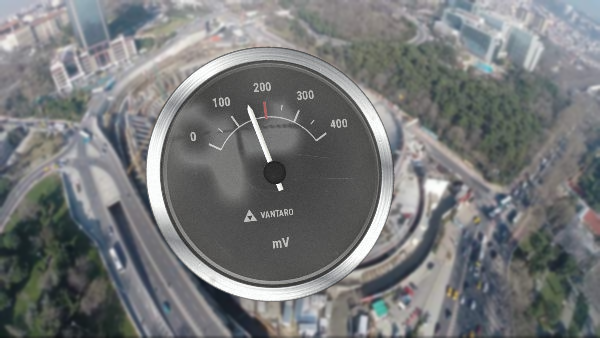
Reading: 150; mV
